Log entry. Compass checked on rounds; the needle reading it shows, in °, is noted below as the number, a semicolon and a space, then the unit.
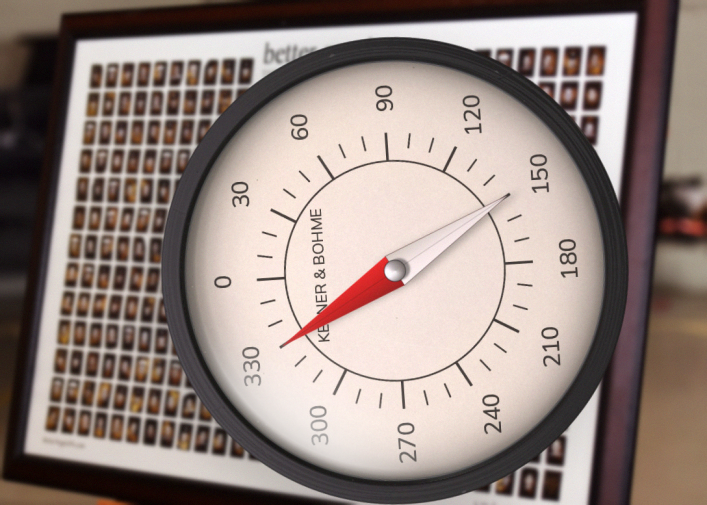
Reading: 330; °
